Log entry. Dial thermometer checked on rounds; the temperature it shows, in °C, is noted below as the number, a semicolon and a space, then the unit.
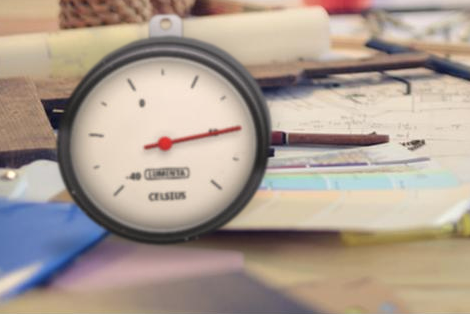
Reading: 40; °C
